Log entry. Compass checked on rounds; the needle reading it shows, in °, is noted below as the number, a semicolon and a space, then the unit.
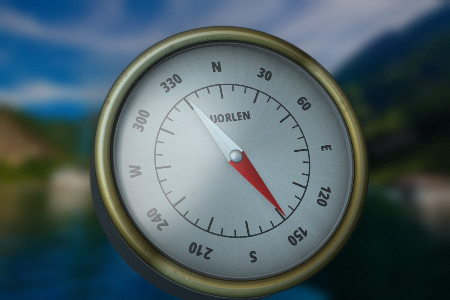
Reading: 150; °
